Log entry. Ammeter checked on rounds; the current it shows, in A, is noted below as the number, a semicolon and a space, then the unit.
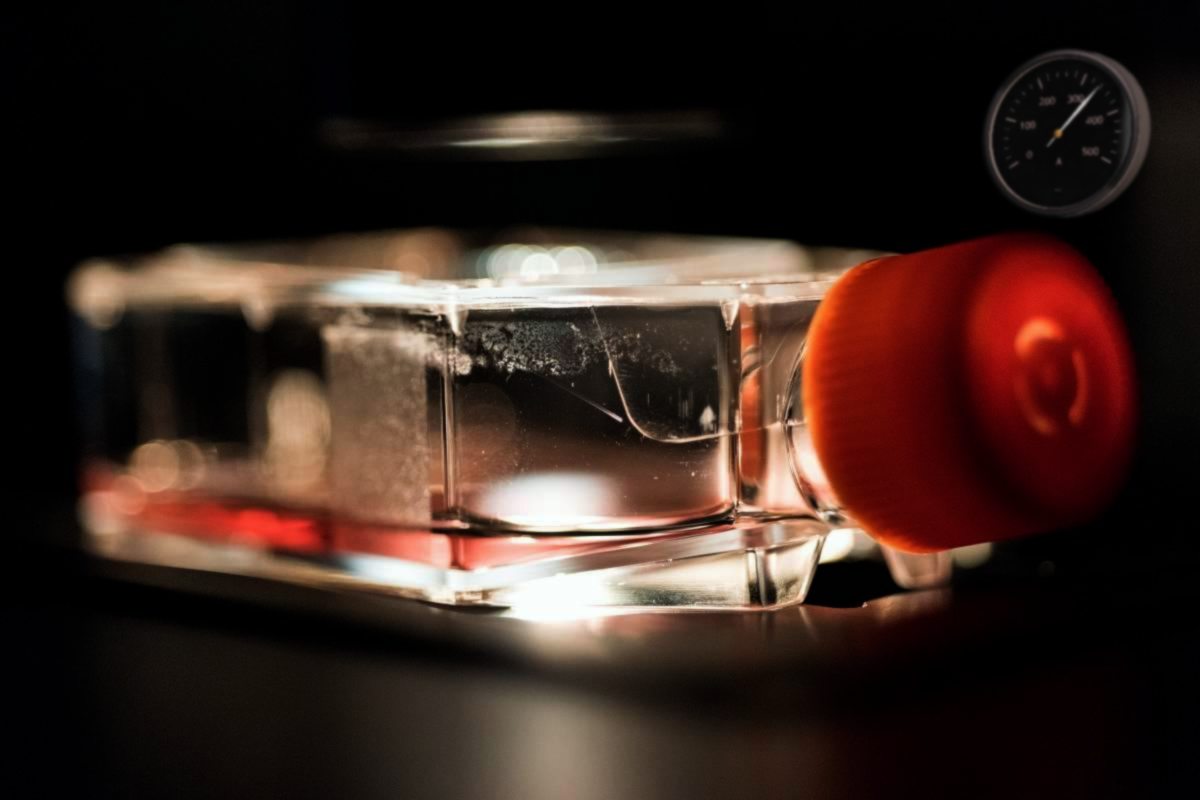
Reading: 340; A
